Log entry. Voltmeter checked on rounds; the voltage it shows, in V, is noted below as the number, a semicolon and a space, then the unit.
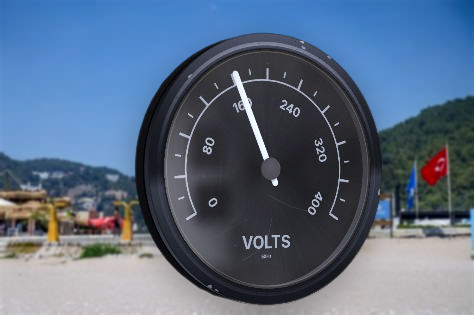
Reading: 160; V
